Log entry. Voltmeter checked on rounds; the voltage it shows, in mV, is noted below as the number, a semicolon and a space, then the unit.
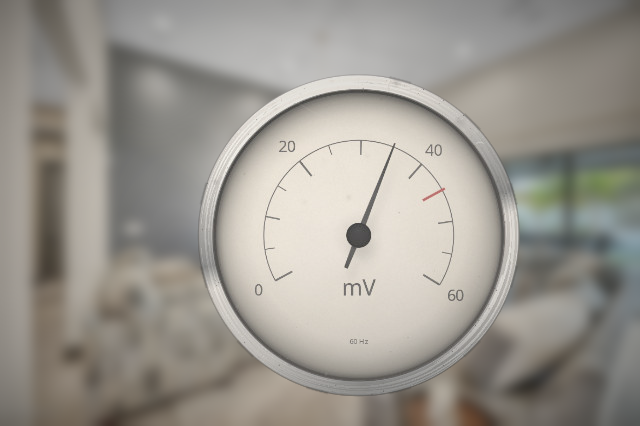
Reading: 35; mV
